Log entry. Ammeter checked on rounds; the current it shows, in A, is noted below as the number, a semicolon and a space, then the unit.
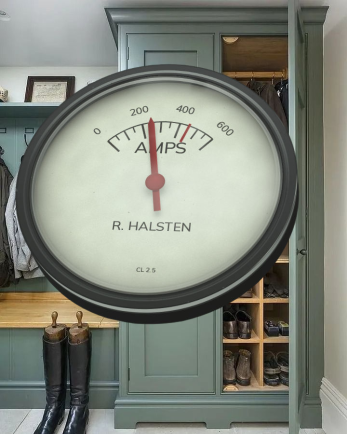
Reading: 250; A
